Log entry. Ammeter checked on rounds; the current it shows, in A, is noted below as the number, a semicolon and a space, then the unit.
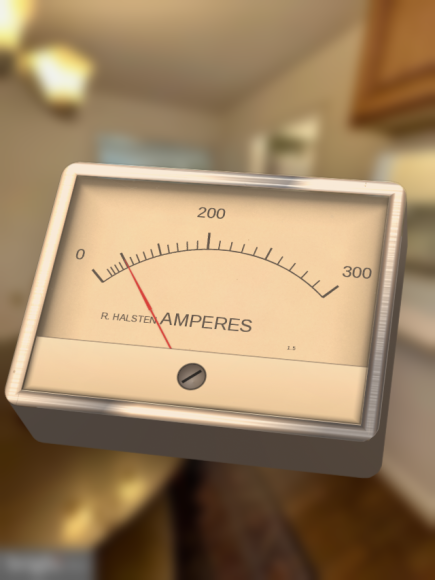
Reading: 100; A
